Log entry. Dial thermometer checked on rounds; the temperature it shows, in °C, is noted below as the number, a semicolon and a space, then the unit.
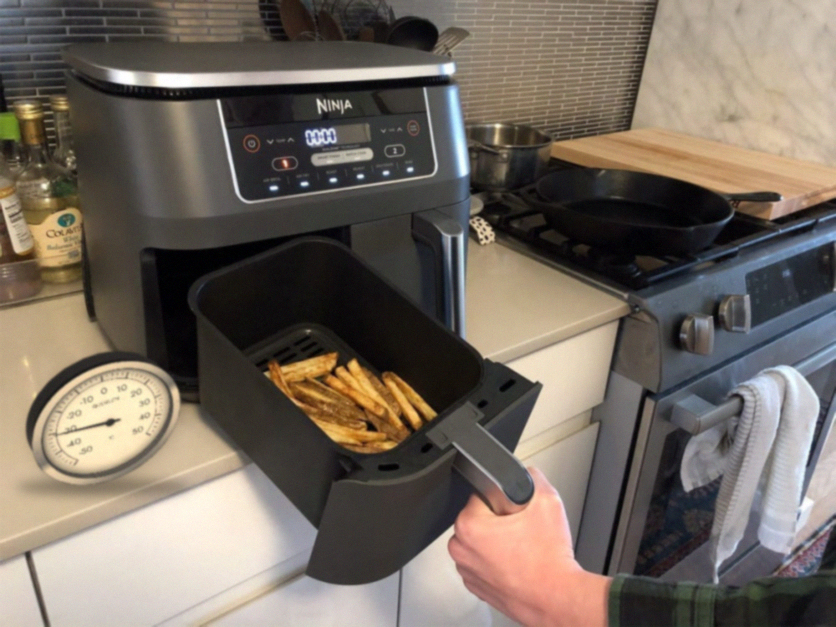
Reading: -30; °C
